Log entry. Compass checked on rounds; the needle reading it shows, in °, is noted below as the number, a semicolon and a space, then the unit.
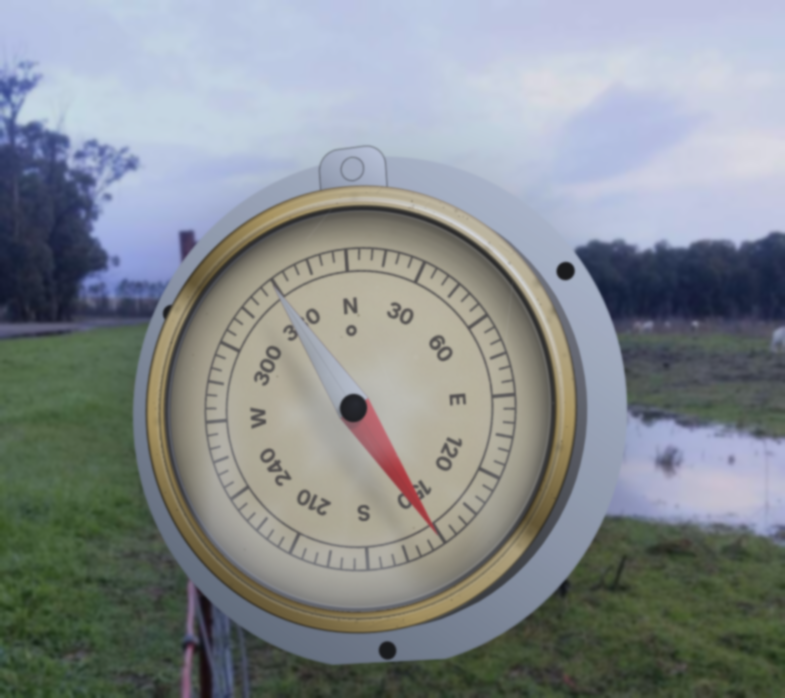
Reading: 150; °
